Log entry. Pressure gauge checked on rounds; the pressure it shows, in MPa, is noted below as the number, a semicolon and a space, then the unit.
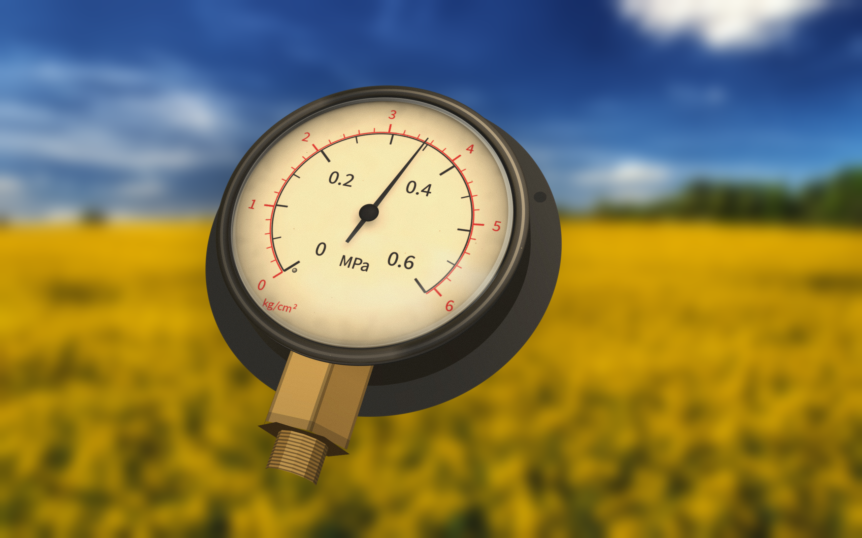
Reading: 0.35; MPa
